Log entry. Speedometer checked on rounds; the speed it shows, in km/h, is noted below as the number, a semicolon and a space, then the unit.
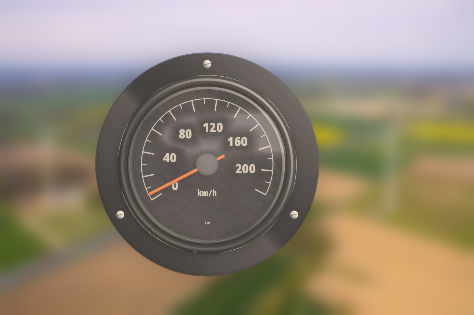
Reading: 5; km/h
